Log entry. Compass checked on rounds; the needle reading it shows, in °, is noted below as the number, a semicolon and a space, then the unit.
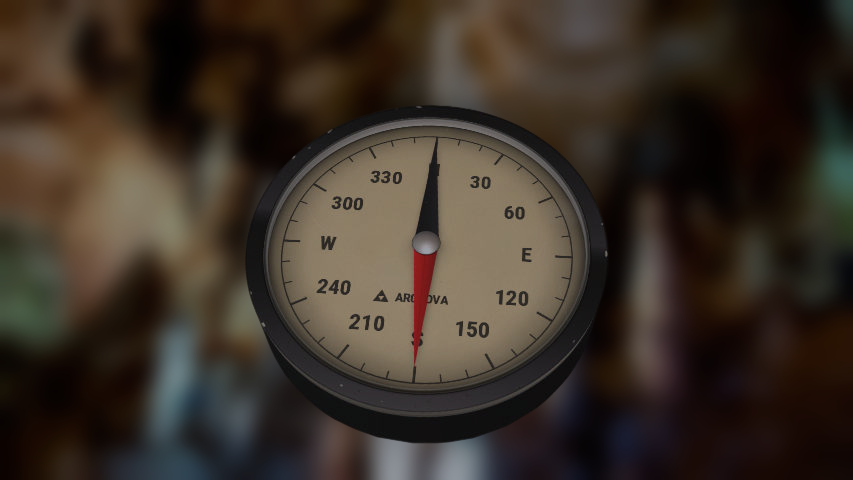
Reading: 180; °
